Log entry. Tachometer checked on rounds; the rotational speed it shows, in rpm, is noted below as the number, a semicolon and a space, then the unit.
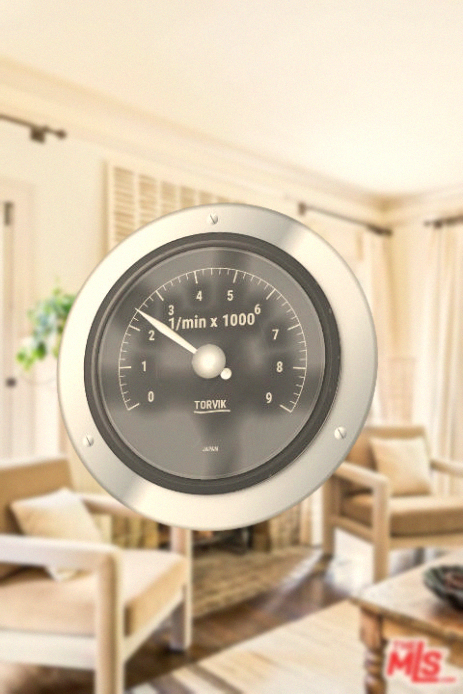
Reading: 2400; rpm
